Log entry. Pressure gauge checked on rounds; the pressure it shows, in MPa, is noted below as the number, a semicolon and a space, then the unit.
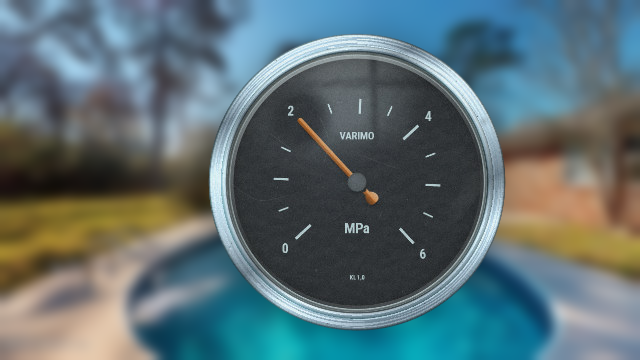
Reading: 2; MPa
